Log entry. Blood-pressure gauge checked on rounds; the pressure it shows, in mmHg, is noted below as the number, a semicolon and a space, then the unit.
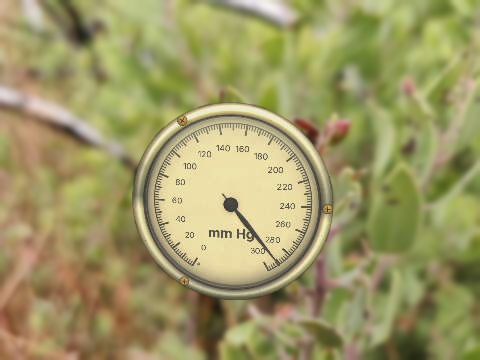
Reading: 290; mmHg
